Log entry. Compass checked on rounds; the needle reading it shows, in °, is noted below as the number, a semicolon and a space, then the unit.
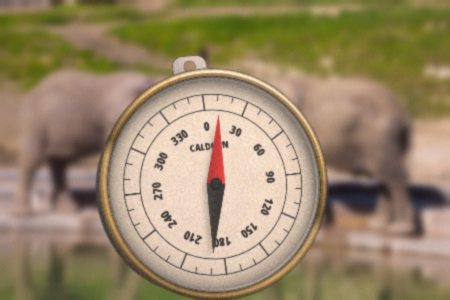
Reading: 10; °
